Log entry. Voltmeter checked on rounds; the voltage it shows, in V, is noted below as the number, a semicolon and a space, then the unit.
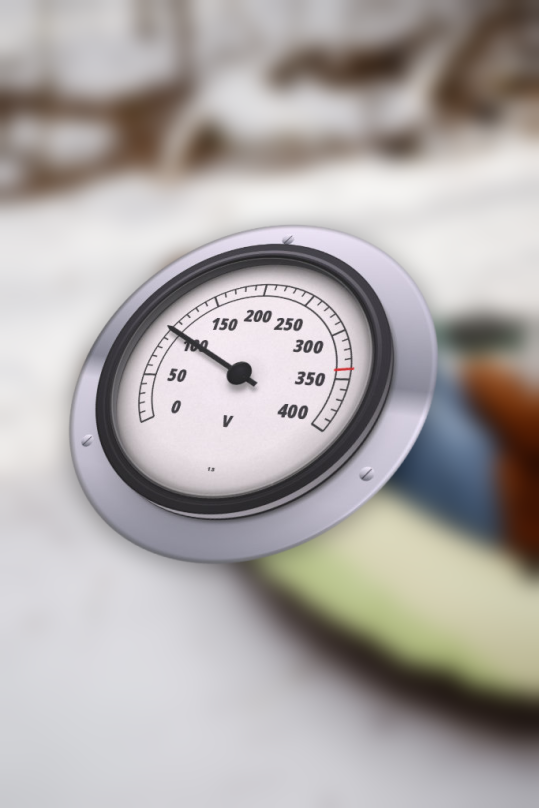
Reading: 100; V
